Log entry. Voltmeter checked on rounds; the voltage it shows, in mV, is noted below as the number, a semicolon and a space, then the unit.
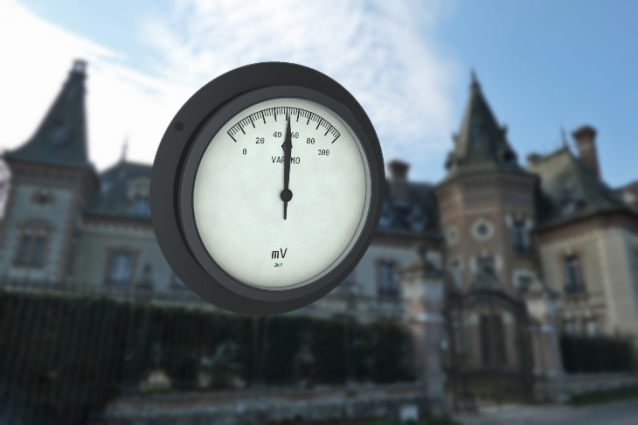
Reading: 50; mV
